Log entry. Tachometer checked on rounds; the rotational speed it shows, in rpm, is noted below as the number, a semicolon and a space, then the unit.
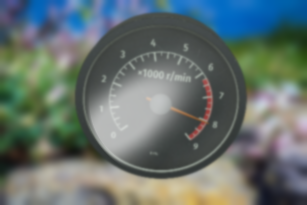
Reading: 8000; rpm
